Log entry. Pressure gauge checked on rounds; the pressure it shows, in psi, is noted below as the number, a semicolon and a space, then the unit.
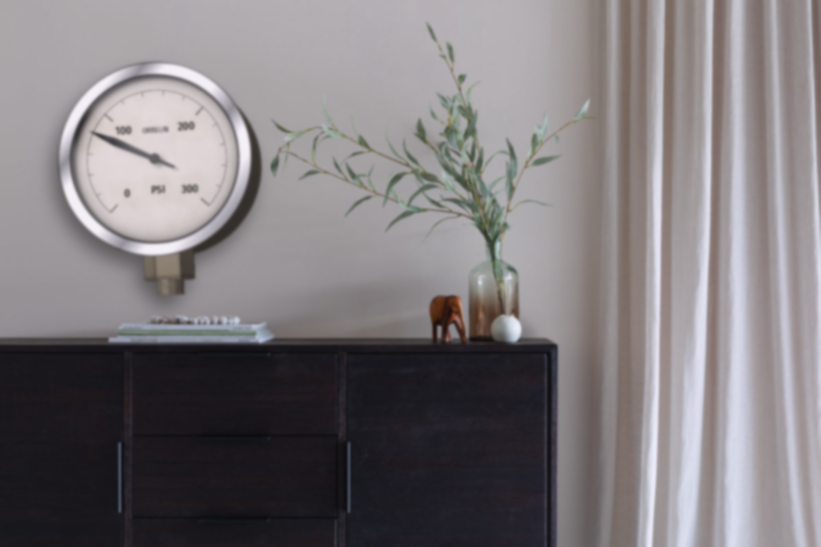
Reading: 80; psi
